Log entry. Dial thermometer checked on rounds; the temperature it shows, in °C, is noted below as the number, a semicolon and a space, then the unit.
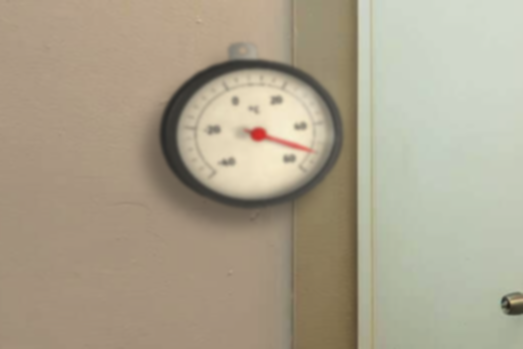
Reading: 52; °C
